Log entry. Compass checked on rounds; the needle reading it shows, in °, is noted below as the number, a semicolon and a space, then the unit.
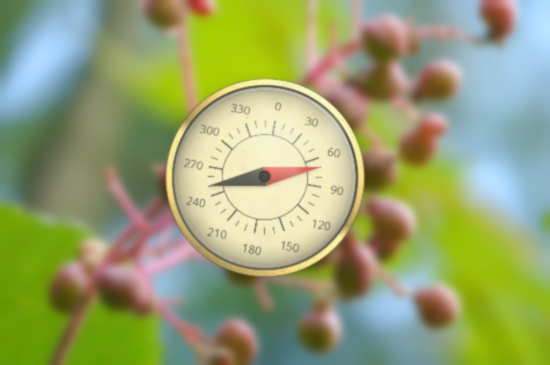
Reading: 70; °
